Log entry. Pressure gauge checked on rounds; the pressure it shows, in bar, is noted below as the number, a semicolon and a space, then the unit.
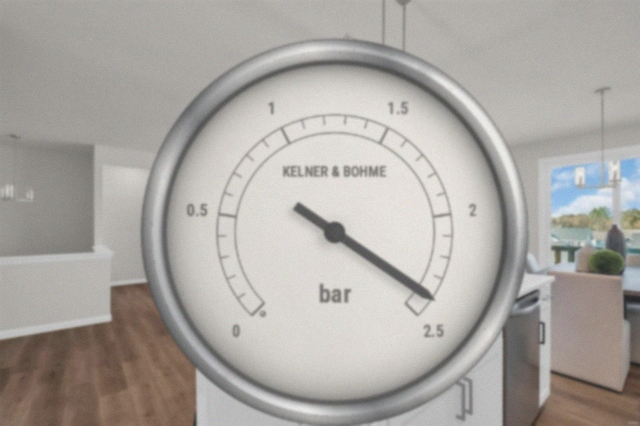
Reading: 2.4; bar
